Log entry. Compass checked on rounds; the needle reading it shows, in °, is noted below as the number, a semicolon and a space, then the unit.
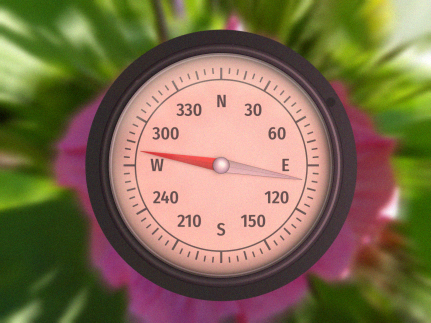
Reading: 280; °
